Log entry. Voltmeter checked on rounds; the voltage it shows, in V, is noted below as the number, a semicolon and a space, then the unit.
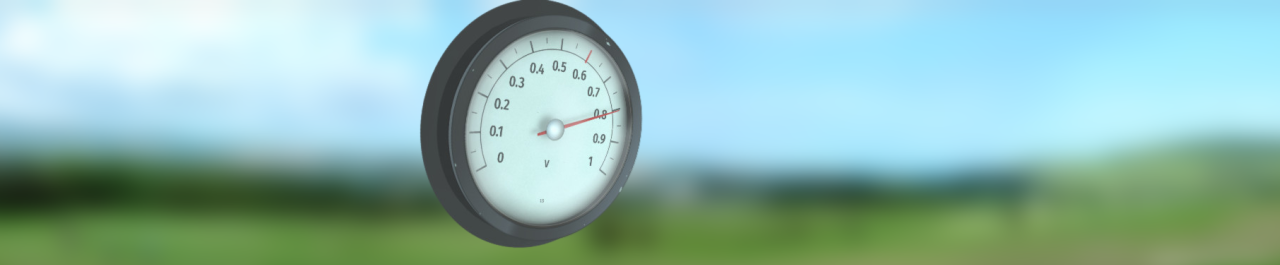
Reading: 0.8; V
